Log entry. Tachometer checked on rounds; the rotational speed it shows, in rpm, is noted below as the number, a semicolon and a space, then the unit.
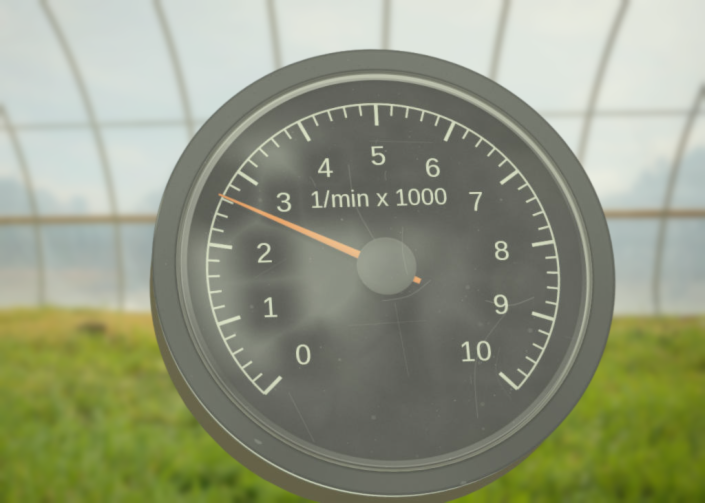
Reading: 2600; rpm
